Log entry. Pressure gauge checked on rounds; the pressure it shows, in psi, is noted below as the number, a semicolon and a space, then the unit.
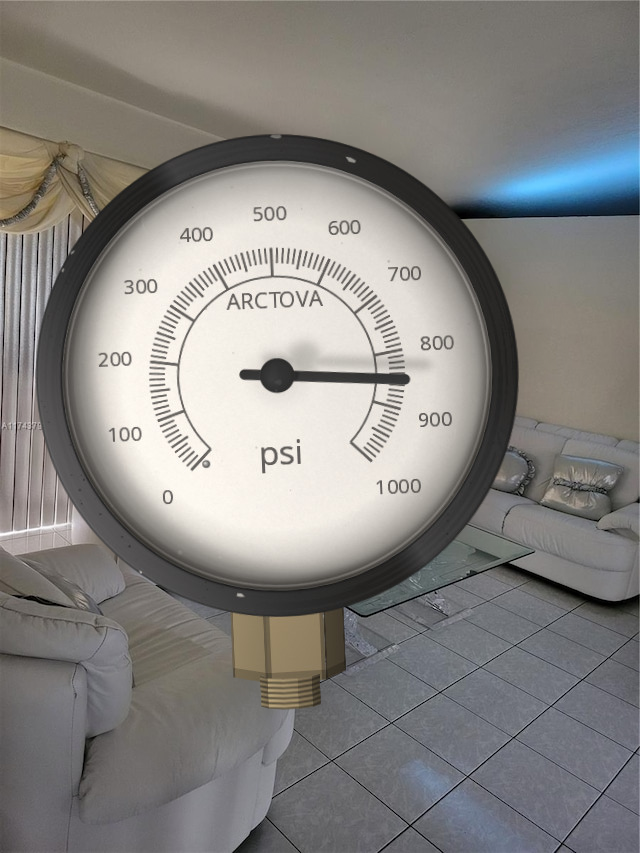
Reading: 850; psi
